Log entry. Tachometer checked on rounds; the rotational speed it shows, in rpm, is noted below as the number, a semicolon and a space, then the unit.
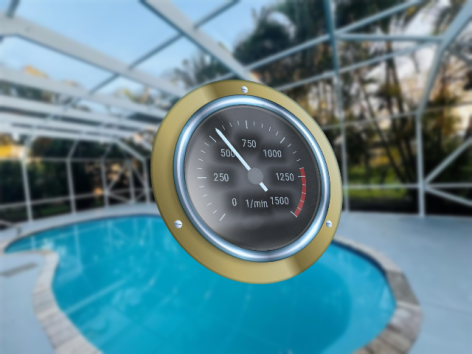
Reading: 550; rpm
